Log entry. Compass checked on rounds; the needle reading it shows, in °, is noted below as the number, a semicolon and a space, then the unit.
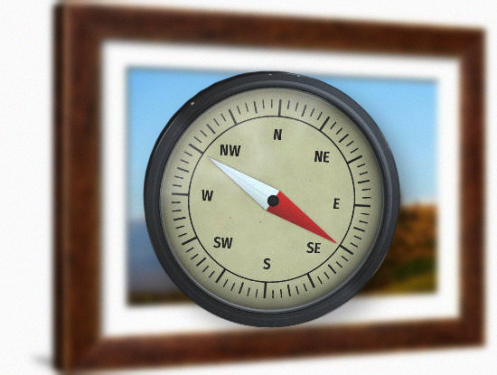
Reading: 120; °
